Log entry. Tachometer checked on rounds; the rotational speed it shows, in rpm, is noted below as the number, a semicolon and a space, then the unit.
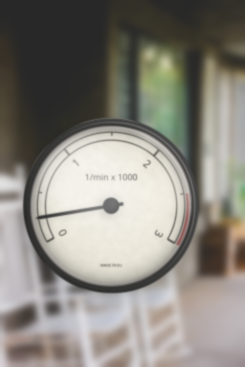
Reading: 250; rpm
